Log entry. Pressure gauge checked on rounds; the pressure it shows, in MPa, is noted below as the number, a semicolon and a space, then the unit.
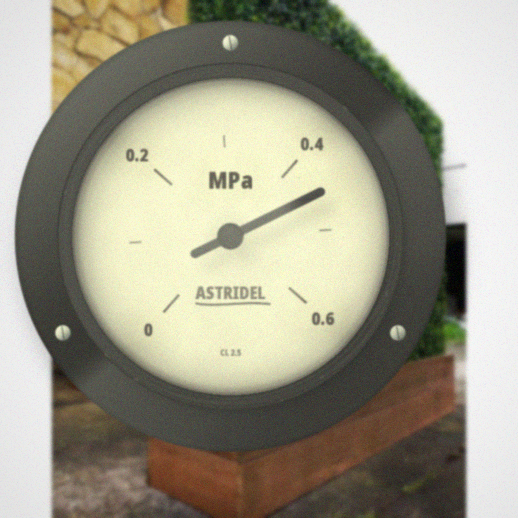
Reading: 0.45; MPa
